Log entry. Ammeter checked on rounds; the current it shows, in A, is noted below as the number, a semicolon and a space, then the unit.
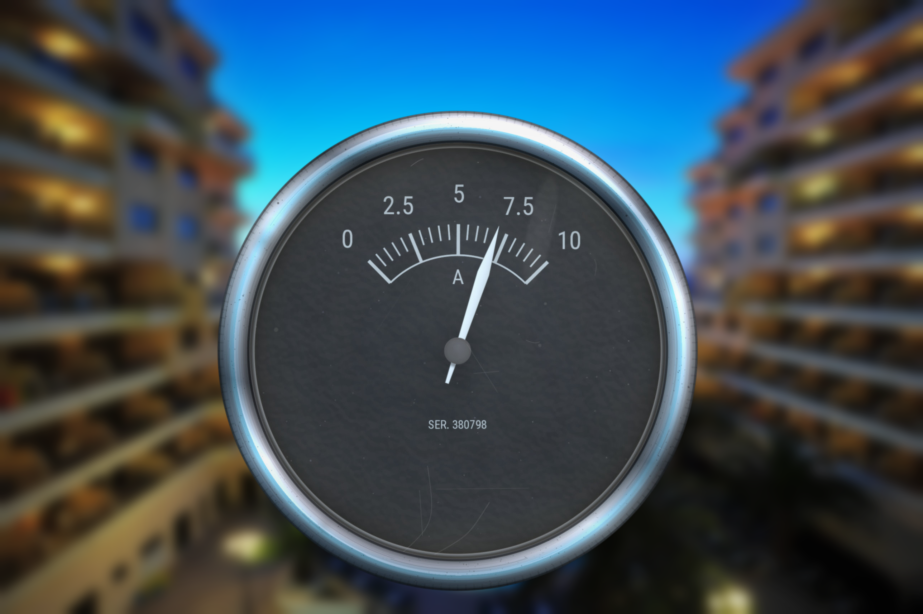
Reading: 7; A
